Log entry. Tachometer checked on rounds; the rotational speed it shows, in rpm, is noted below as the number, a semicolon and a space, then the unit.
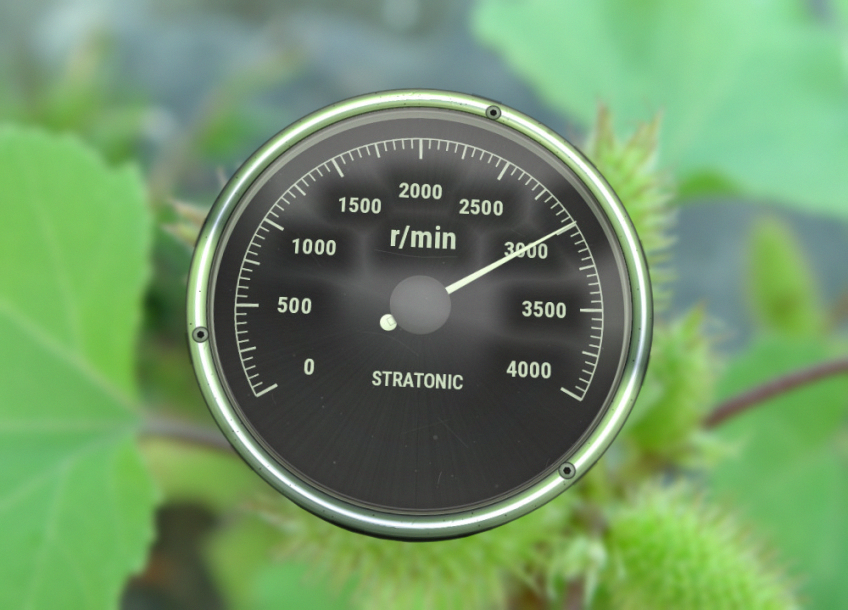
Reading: 3000; rpm
